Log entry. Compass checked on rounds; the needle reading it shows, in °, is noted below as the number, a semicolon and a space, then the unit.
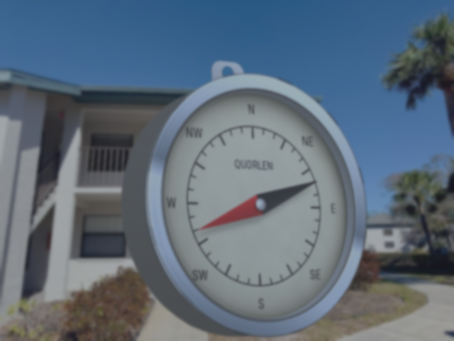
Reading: 250; °
